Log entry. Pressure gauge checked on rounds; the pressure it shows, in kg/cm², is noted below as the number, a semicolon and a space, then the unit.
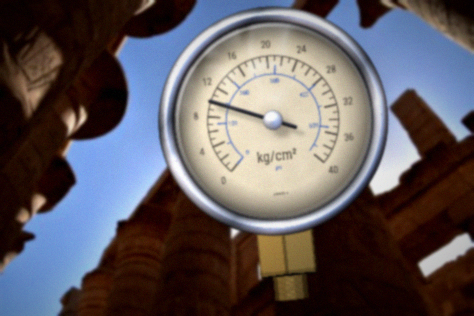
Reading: 10; kg/cm²
